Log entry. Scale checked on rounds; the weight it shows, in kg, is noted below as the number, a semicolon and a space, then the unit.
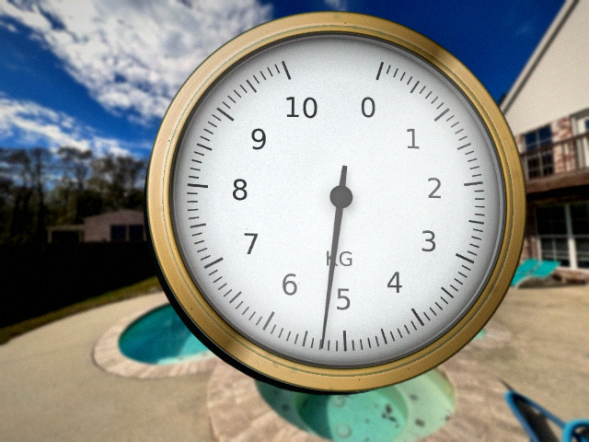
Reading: 5.3; kg
